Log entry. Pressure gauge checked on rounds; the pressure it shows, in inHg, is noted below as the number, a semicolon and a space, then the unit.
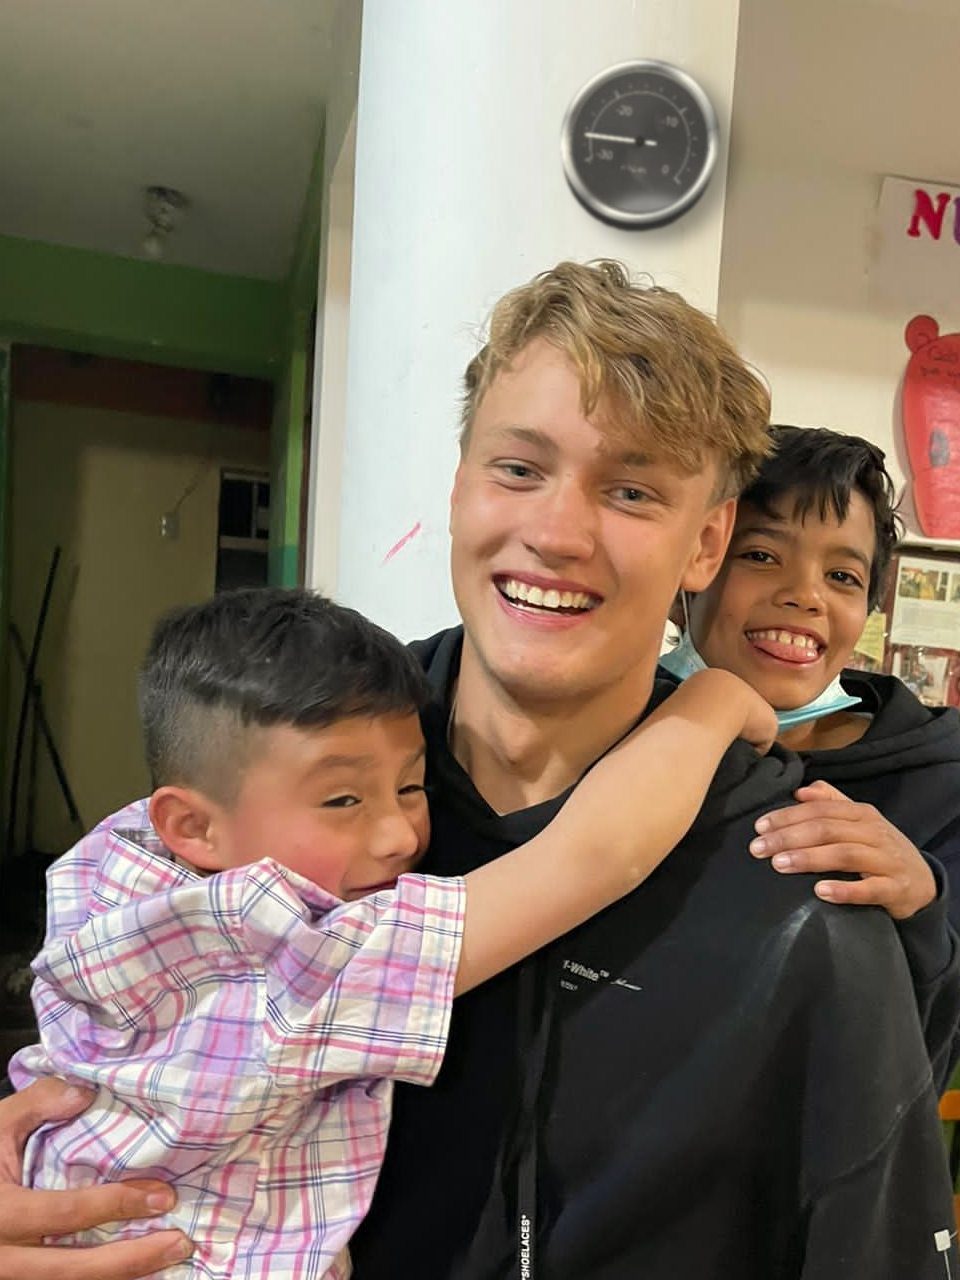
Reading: -27; inHg
